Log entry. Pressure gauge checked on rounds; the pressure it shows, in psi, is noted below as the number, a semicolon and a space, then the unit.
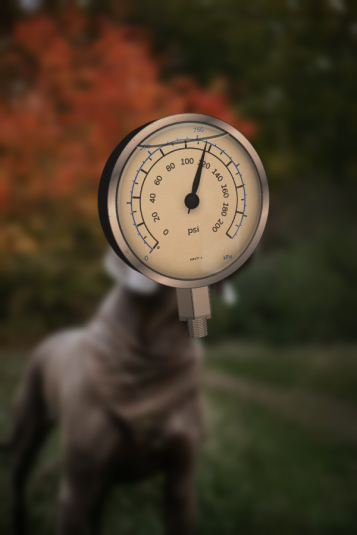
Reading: 115; psi
